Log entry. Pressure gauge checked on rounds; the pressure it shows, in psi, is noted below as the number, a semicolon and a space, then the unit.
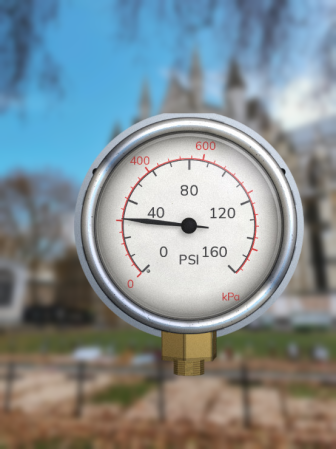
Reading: 30; psi
